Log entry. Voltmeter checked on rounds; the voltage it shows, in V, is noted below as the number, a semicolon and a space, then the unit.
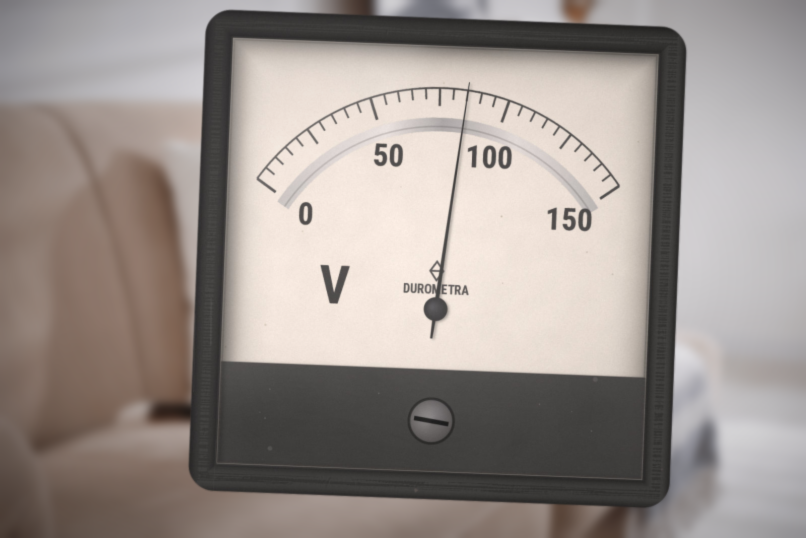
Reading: 85; V
